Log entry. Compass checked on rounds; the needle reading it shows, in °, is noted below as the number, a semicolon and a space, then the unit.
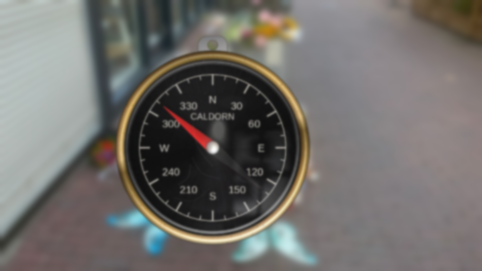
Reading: 310; °
